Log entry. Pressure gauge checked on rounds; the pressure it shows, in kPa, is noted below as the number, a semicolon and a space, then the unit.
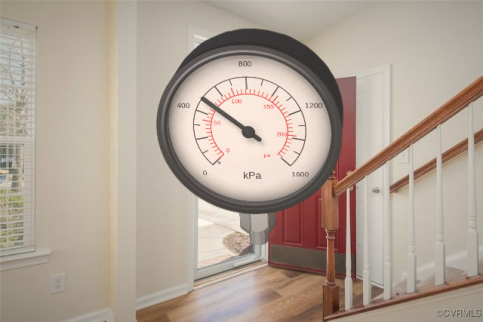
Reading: 500; kPa
